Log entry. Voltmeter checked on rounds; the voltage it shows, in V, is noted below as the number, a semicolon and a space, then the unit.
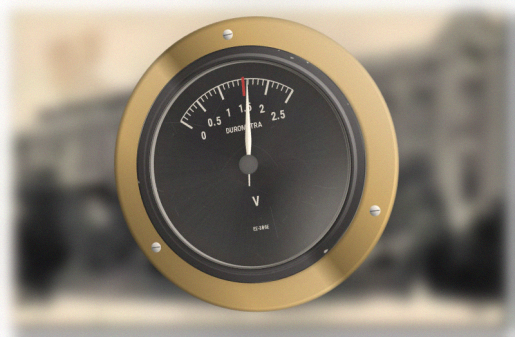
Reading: 1.6; V
